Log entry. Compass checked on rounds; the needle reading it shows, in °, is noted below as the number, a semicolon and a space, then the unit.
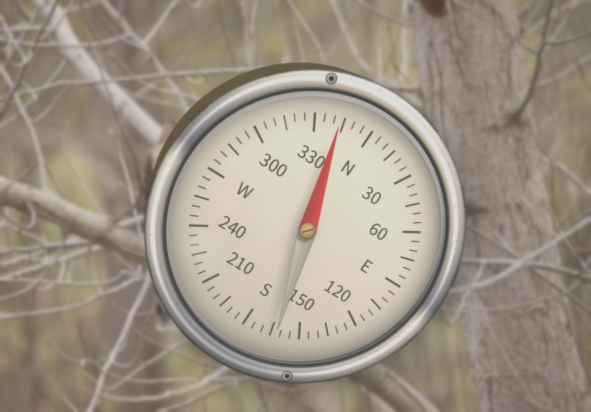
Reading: 342.5; °
